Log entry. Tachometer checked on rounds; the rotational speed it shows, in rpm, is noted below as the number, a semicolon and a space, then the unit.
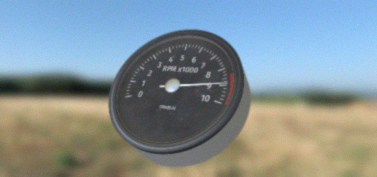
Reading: 9000; rpm
